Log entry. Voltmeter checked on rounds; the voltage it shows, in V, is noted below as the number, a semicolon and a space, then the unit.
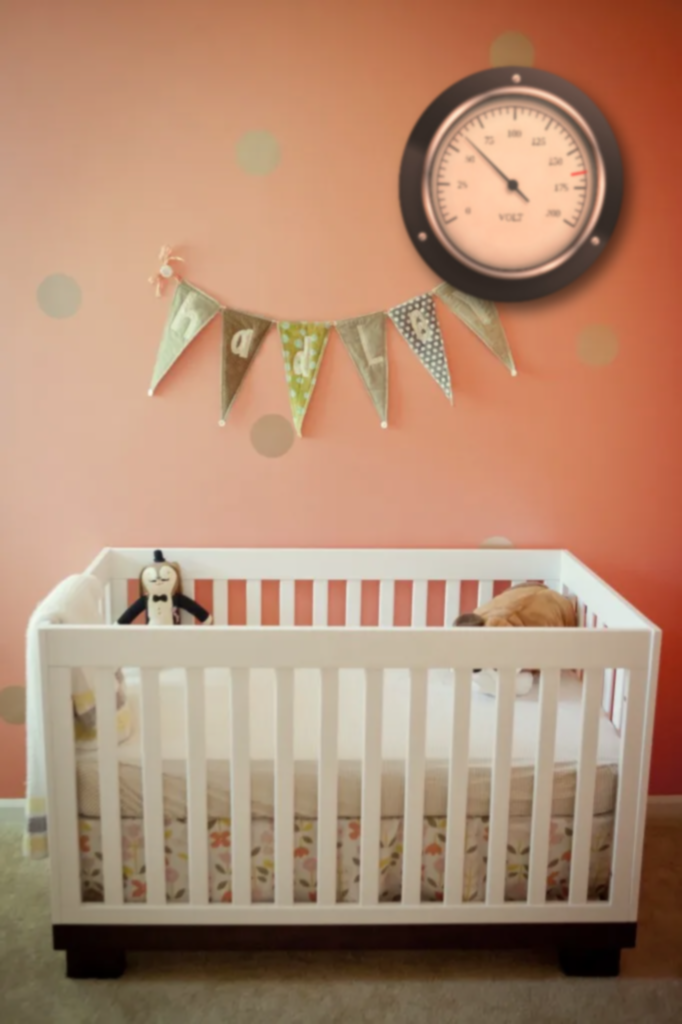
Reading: 60; V
